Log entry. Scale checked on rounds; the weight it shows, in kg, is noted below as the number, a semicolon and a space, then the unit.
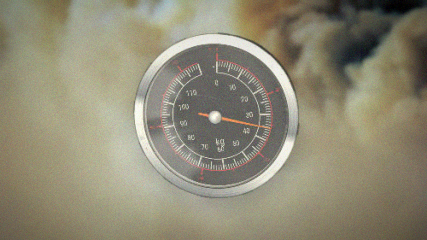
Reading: 35; kg
